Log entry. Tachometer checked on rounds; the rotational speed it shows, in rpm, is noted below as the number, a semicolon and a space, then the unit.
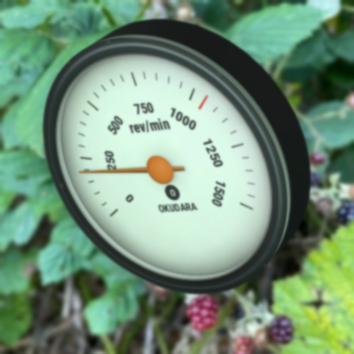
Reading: 200; rpm
